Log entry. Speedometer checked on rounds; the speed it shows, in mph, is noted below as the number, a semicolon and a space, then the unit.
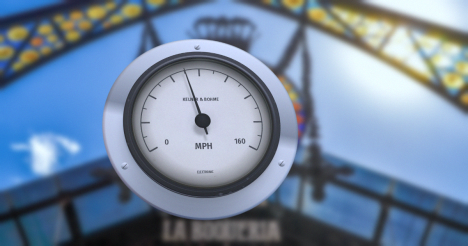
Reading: 70; mph
